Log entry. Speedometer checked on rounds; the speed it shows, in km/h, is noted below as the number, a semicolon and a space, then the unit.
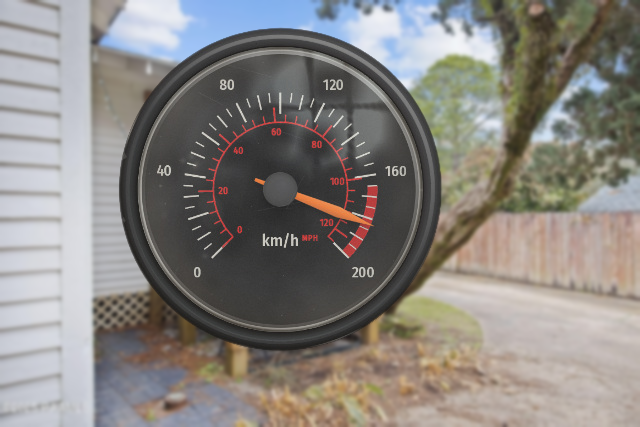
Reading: 182.5; km/h
